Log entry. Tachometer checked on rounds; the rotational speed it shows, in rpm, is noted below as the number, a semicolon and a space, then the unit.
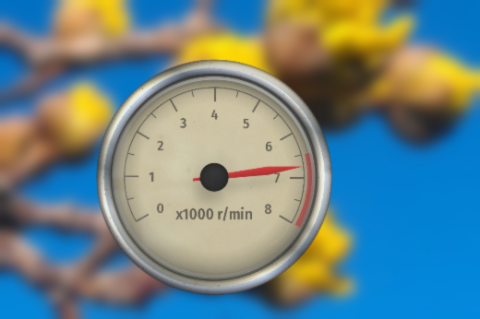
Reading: 6750; rpm
